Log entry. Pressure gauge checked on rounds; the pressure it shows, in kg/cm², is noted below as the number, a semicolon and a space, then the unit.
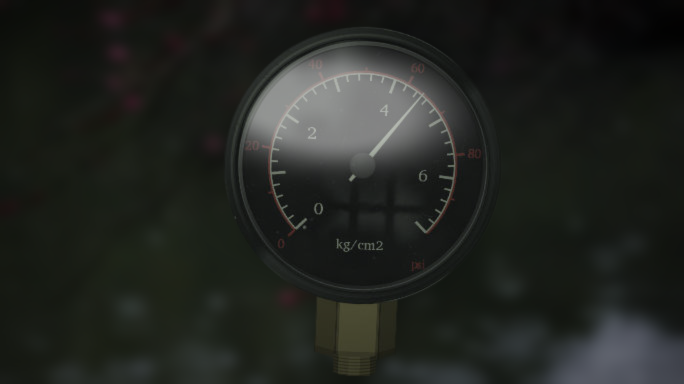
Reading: 4.5; kg/cm²
